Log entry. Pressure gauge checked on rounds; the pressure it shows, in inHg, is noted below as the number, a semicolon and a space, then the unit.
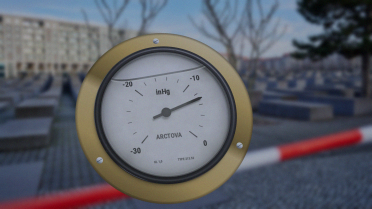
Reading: -7; inHg
